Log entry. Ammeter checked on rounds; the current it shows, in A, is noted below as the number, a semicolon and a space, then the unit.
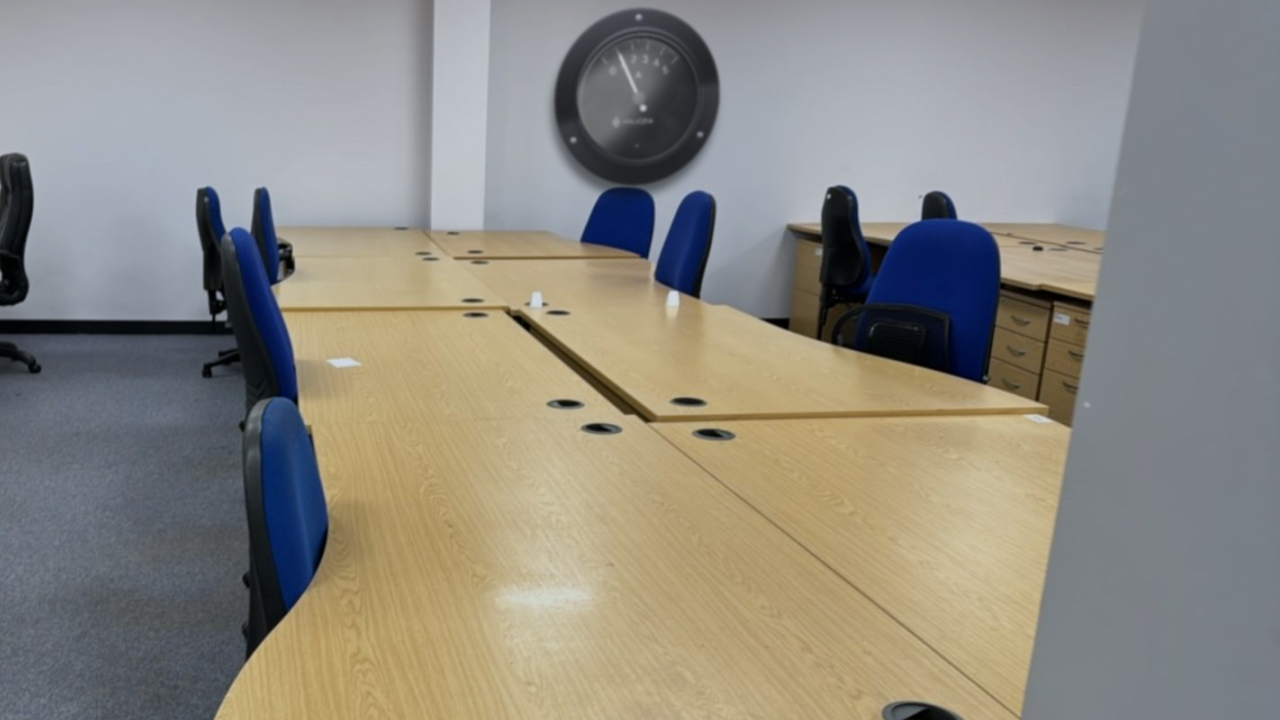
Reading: 1; A
